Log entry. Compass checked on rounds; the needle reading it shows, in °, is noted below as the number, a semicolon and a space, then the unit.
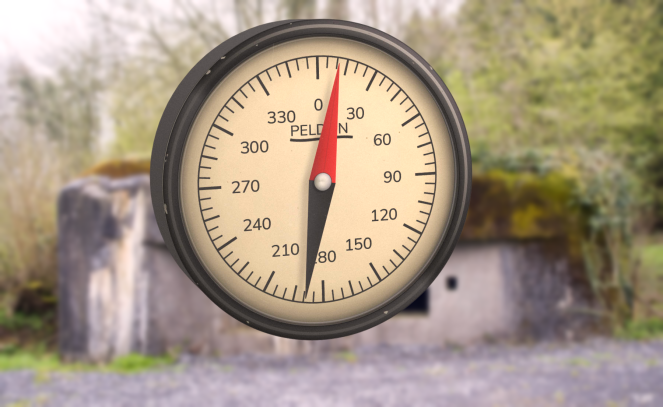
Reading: 10; °
